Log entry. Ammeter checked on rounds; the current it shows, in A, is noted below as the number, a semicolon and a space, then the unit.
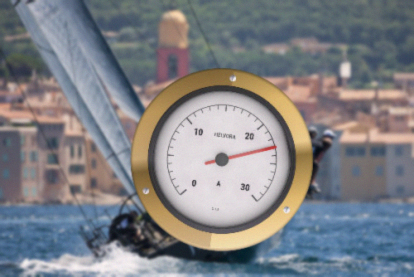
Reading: 23; A
